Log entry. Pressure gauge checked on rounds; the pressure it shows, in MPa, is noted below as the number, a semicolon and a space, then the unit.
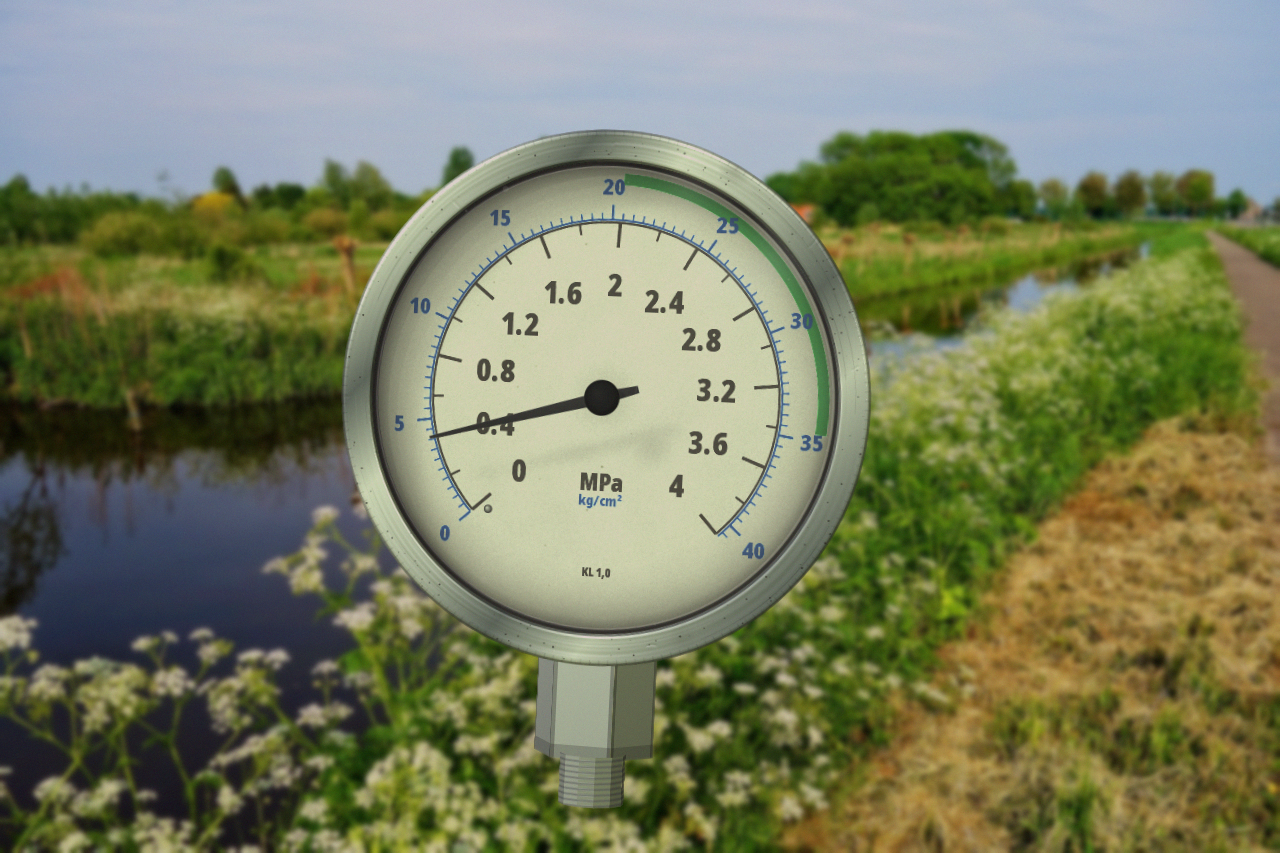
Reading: 0.4; MPa
